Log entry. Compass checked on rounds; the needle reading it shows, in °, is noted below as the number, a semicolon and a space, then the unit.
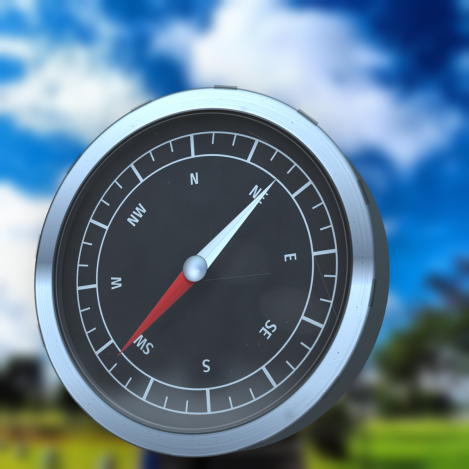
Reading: 230; °
